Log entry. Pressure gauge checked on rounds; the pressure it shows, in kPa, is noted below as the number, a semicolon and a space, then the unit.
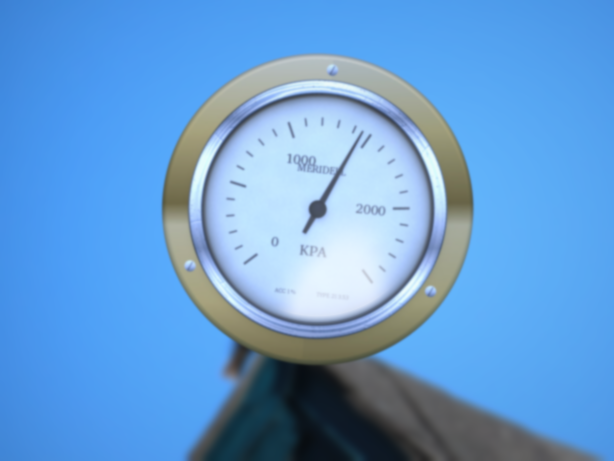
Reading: 1450; kPa
